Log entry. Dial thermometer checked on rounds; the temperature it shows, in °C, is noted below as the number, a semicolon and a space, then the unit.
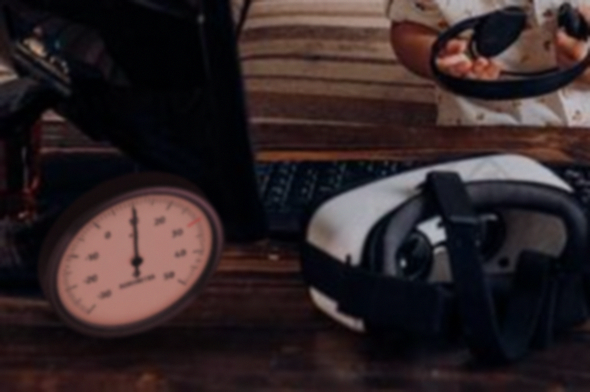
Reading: 10; °C
